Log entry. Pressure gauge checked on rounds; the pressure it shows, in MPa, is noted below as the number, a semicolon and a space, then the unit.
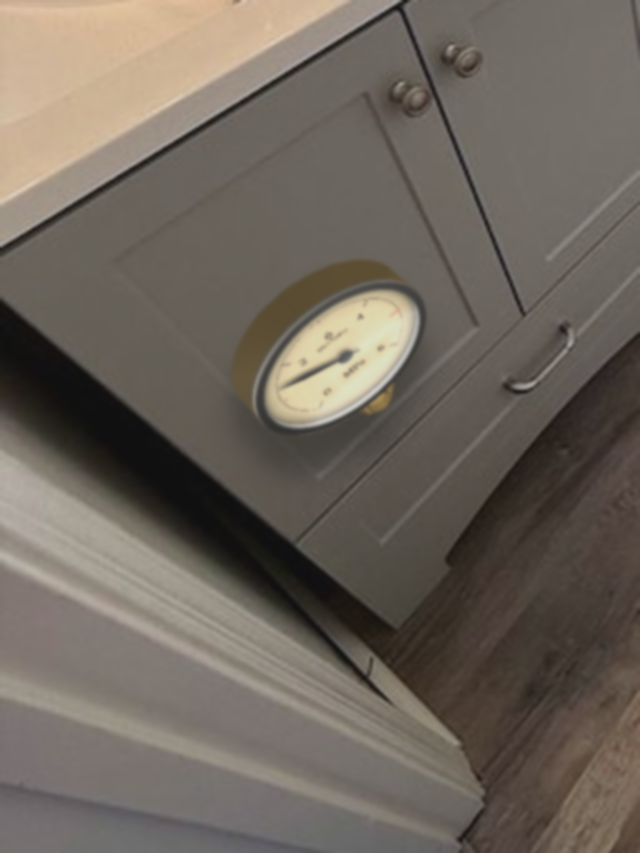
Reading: 1.5; MPa
